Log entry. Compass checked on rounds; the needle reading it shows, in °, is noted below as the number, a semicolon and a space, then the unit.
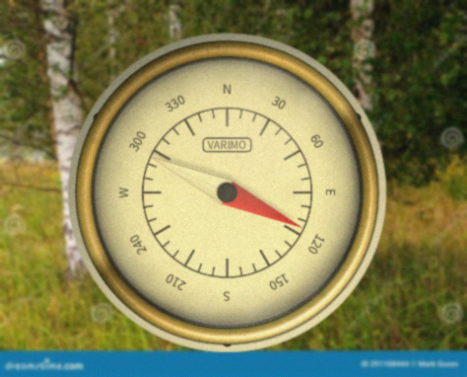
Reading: 115; °
